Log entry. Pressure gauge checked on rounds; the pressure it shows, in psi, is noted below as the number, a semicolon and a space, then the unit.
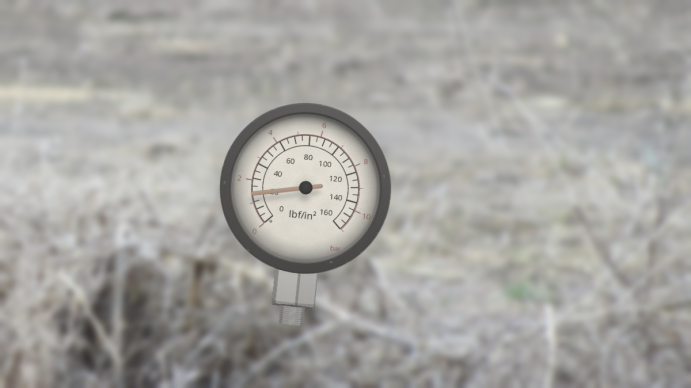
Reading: 20; psi
